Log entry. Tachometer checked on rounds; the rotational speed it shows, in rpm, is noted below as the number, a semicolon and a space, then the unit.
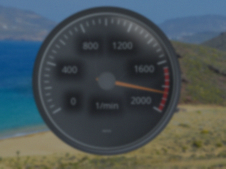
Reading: 1850; rpm
